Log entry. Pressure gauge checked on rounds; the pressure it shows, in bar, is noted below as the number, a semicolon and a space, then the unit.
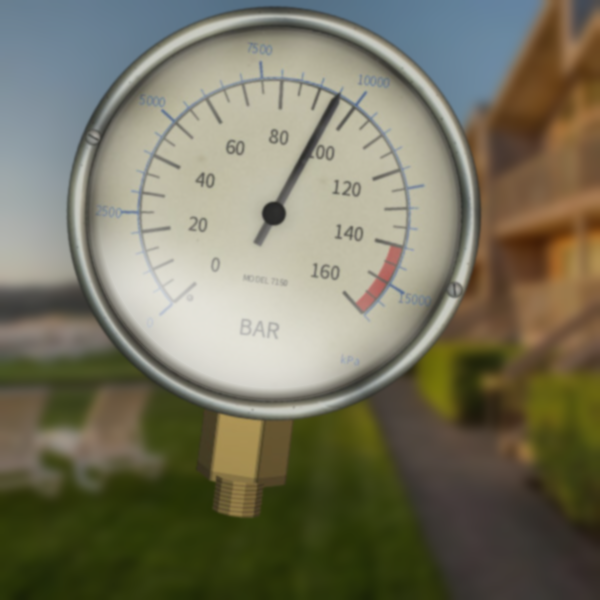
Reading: 95; bar
